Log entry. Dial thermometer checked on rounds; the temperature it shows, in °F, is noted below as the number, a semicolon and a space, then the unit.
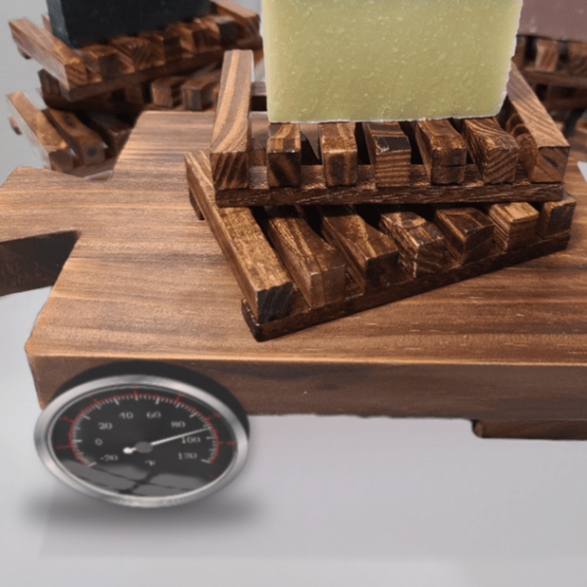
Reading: 90; °F
